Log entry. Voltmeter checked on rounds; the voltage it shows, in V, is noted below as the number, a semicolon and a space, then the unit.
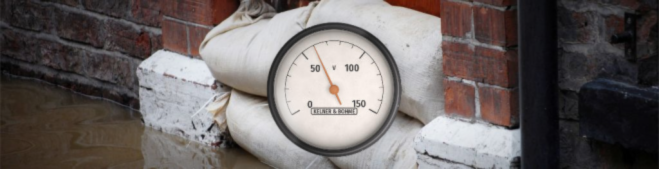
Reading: 60; V
